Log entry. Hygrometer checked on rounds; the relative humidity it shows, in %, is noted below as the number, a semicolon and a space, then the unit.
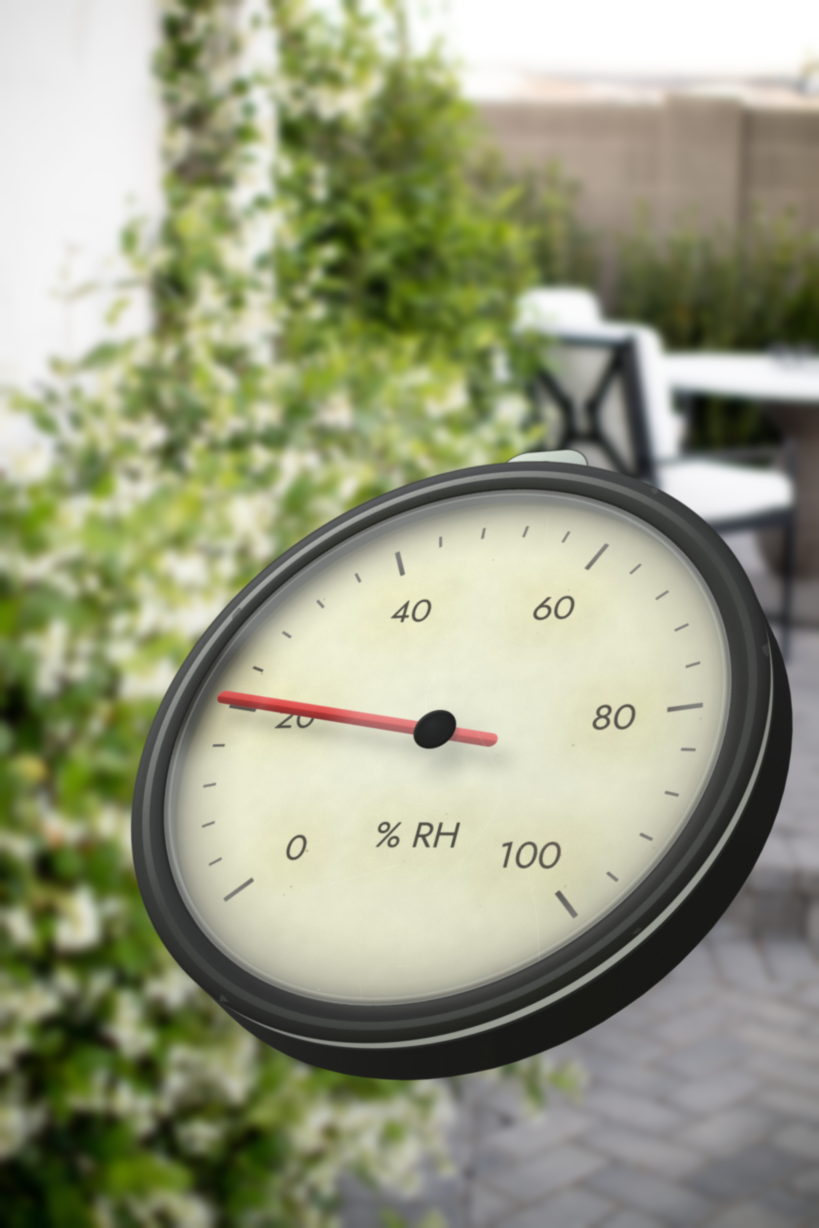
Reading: 20; %
